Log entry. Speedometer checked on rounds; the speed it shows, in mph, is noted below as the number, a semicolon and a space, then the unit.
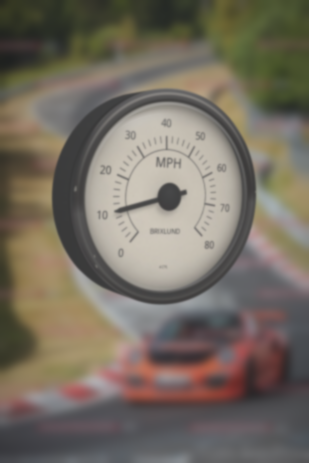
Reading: 10; mph
